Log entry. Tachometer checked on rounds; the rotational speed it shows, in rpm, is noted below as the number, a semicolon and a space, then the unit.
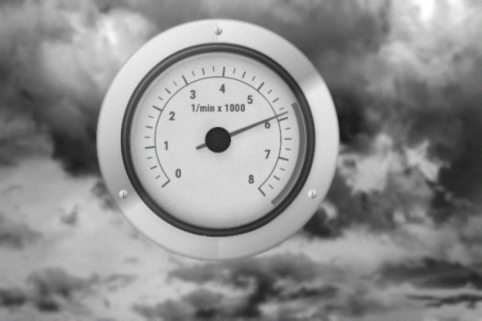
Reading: 5875; rpm
